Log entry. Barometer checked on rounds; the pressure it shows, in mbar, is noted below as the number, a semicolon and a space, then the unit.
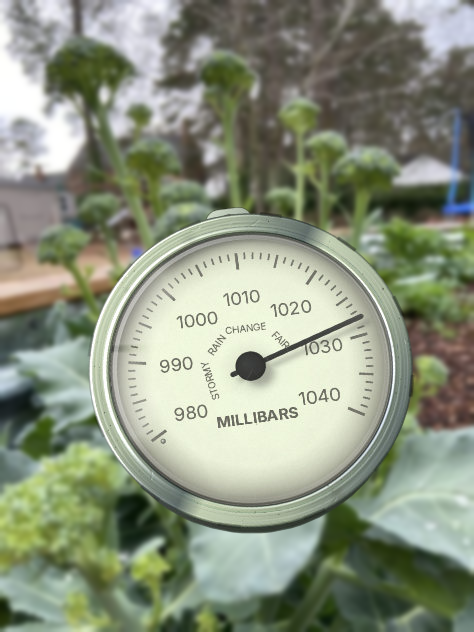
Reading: 1028; mbar
